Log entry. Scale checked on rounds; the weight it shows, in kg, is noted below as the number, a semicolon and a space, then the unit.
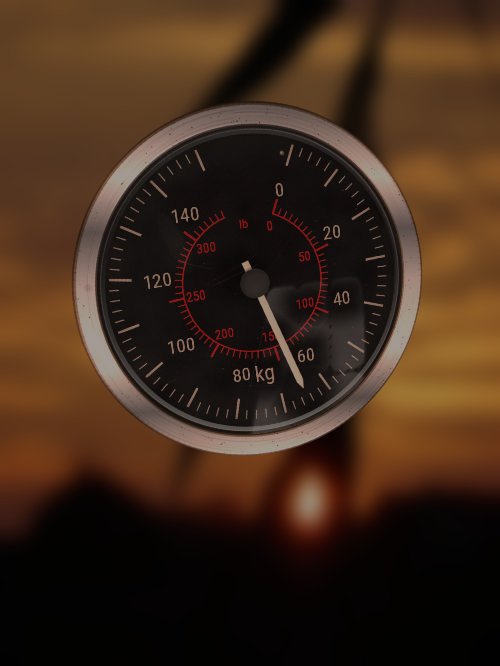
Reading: 65; kg
